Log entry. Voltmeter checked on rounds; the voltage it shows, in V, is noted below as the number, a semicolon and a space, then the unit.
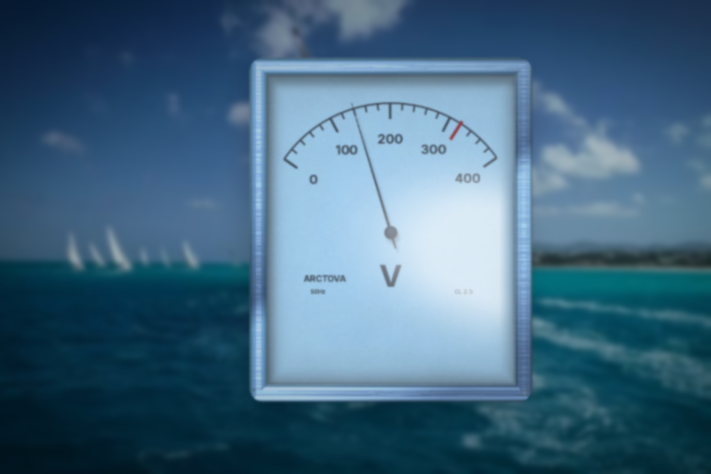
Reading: 140; V
